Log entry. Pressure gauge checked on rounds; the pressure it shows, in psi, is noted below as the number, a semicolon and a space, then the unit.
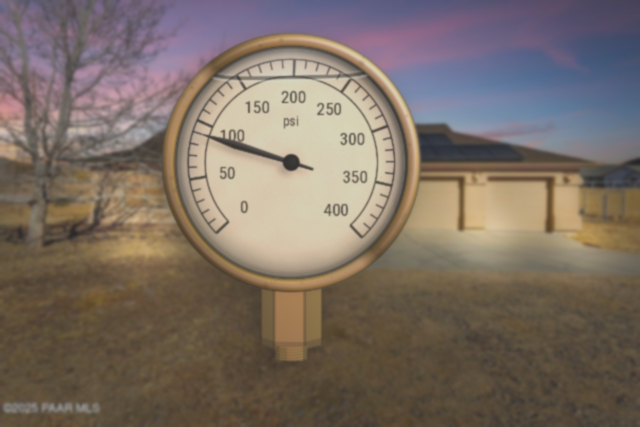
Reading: 90; psi
